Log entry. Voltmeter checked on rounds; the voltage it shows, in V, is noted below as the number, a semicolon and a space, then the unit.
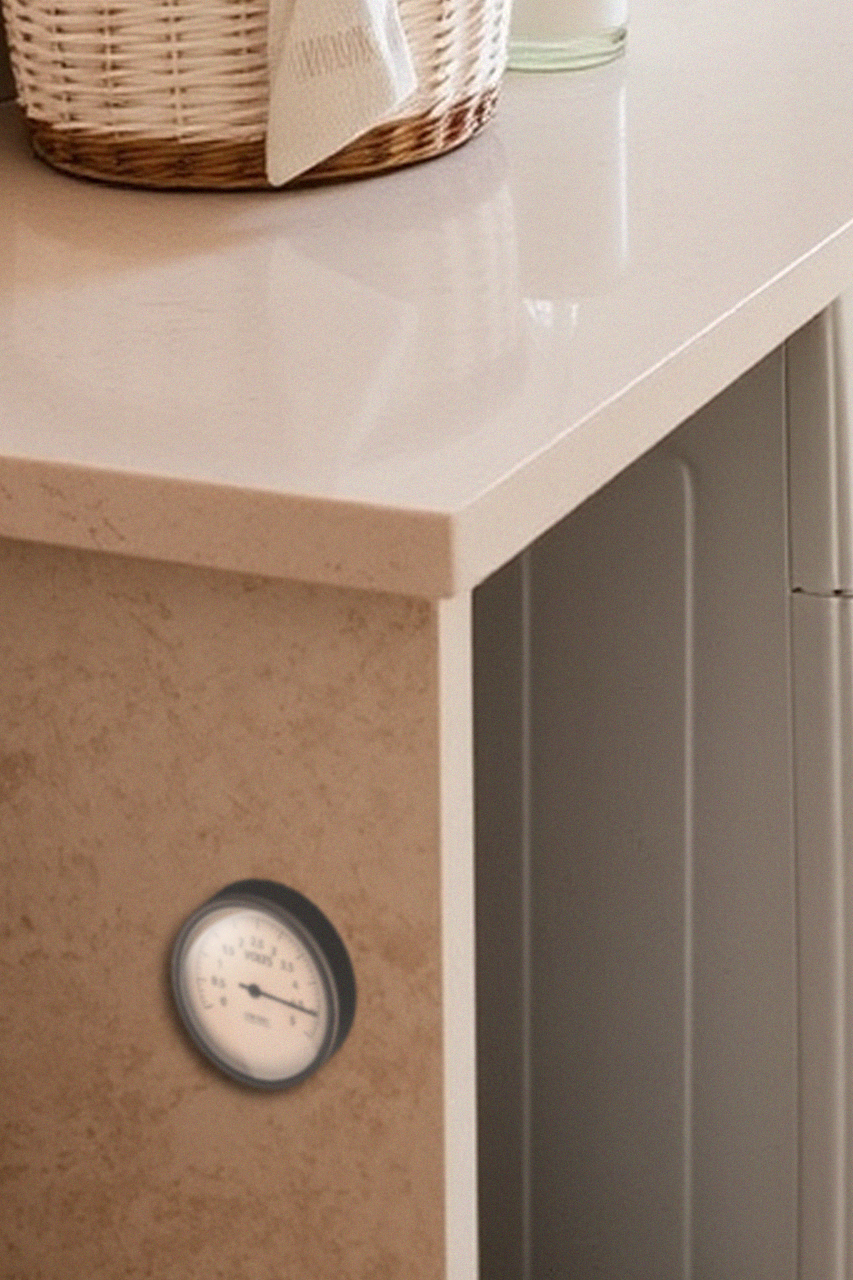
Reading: 4.5; V
